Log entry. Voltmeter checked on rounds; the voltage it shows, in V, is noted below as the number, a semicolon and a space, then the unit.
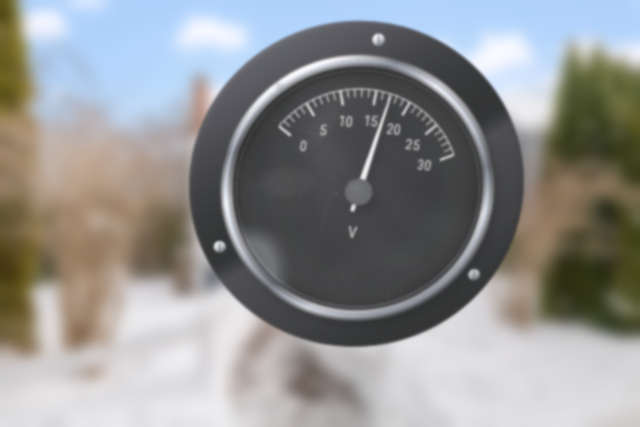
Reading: 17; V
